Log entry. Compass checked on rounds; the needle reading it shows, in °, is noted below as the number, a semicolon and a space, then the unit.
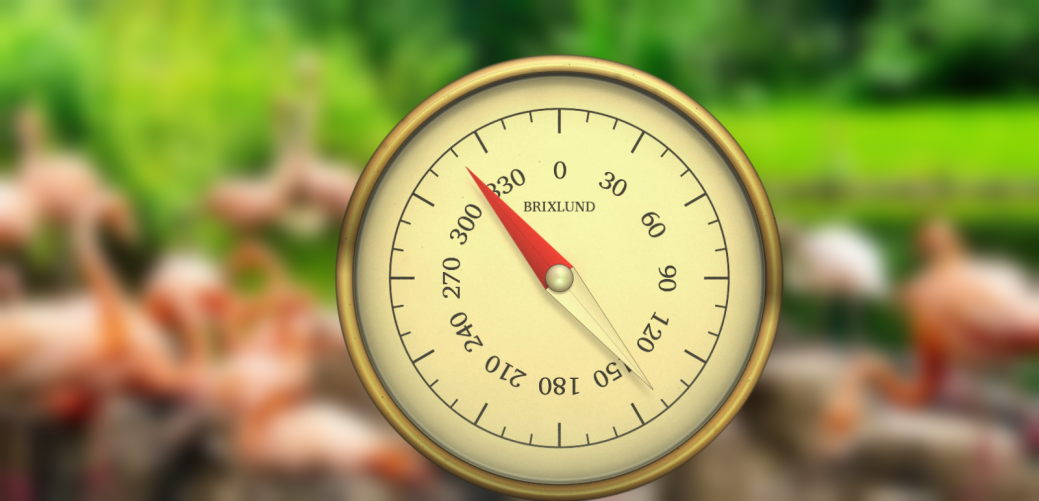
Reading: 320; °
